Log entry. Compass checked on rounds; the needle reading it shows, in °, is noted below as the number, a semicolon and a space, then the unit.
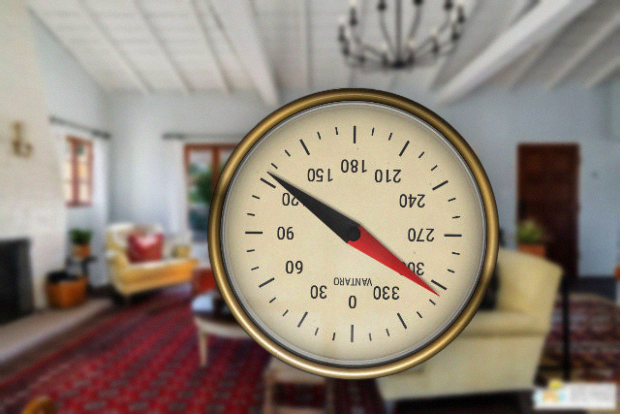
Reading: 305; °
